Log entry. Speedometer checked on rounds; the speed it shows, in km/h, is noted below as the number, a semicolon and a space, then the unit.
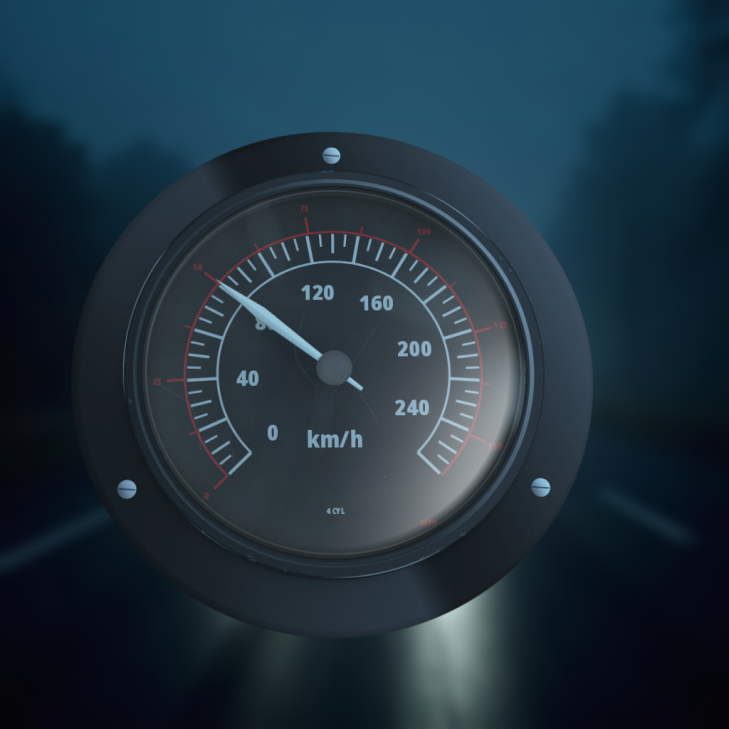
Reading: 80; km/h
